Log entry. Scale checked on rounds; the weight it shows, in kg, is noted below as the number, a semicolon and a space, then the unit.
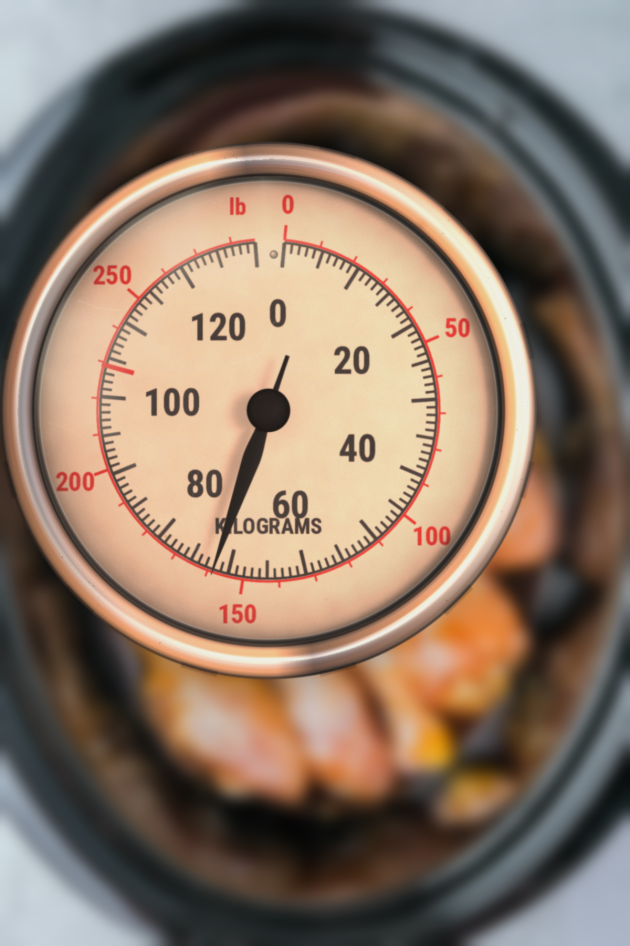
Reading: 72; kg
